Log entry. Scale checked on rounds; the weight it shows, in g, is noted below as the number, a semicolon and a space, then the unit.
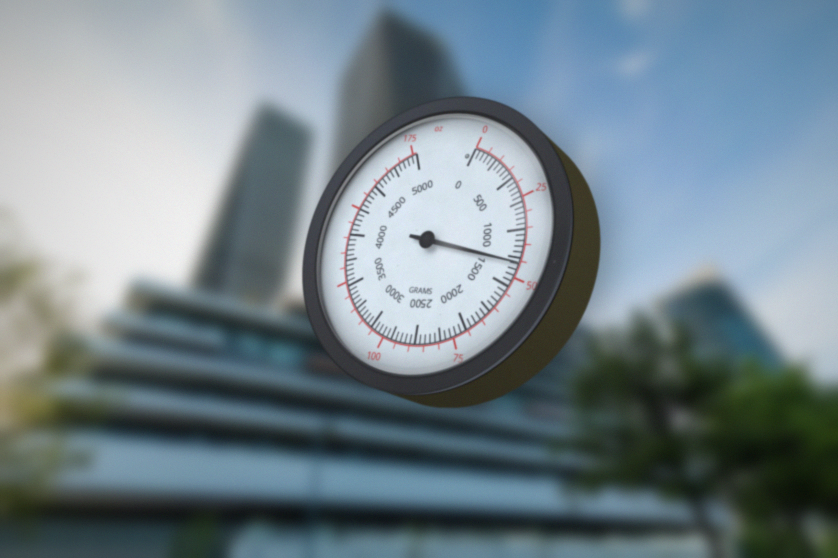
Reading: 1300; g
